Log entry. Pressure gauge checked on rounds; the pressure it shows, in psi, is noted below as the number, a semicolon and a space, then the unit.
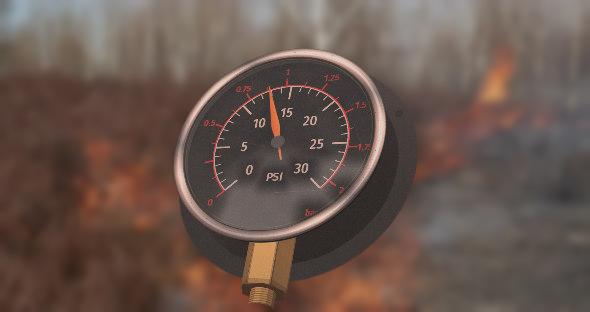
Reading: 13; psi
